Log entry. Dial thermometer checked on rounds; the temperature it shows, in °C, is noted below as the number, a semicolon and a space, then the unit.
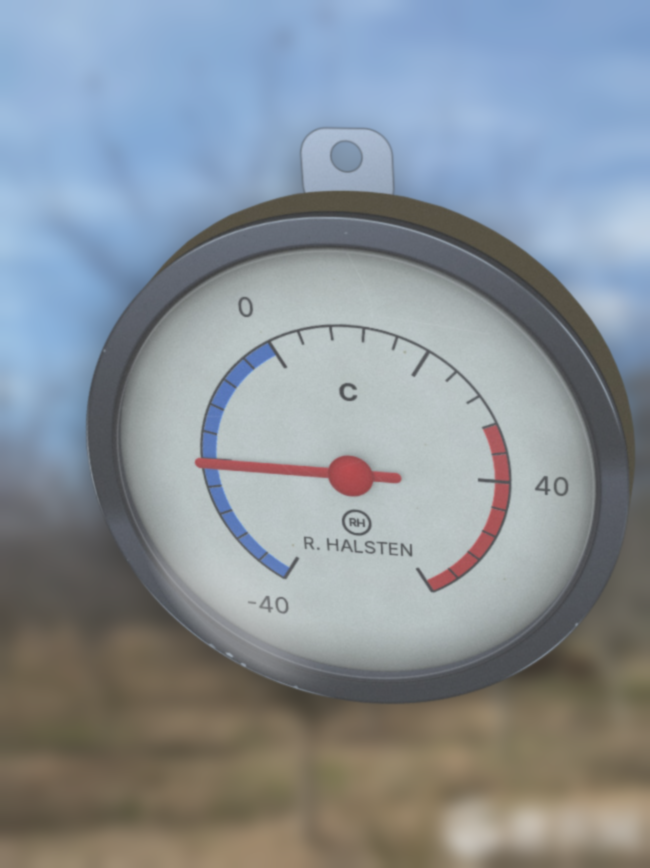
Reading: -20; °C
